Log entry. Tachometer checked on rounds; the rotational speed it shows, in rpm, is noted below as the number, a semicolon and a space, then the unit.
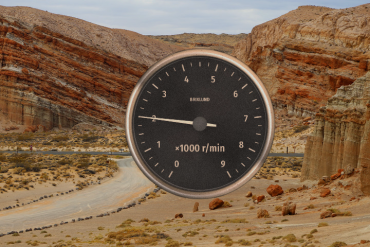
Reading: 2000; rpm
